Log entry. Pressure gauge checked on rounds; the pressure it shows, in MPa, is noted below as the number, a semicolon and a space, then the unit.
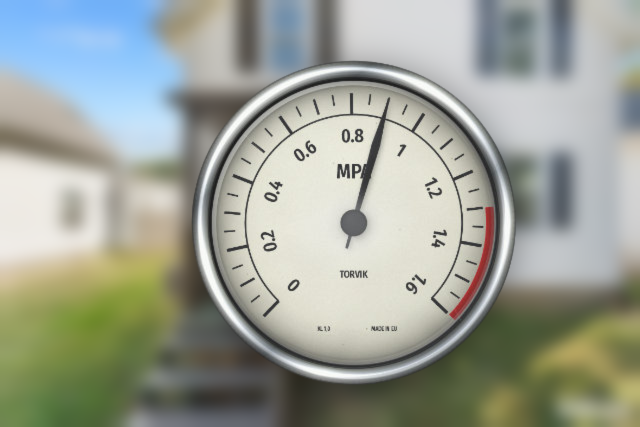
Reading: 0.9; MPa
